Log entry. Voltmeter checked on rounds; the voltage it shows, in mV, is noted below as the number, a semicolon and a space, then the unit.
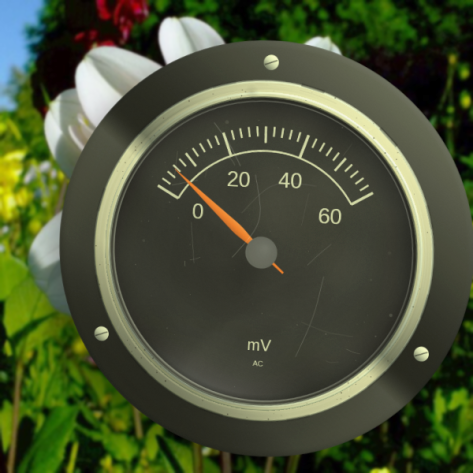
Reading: 6; mV
